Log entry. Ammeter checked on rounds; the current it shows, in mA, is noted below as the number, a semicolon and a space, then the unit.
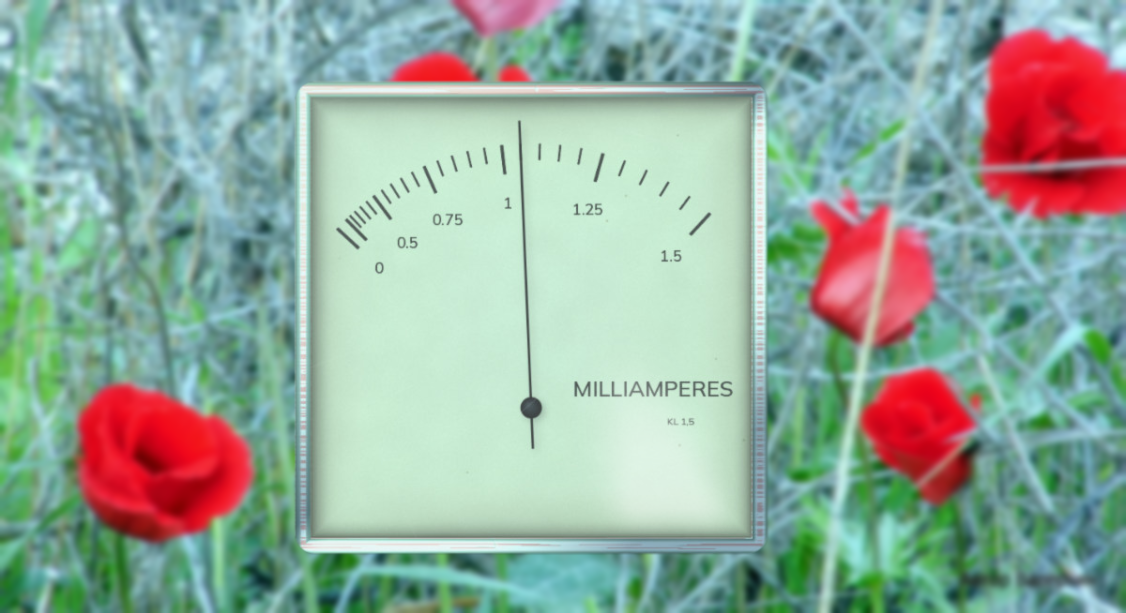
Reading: 1.05; mA
